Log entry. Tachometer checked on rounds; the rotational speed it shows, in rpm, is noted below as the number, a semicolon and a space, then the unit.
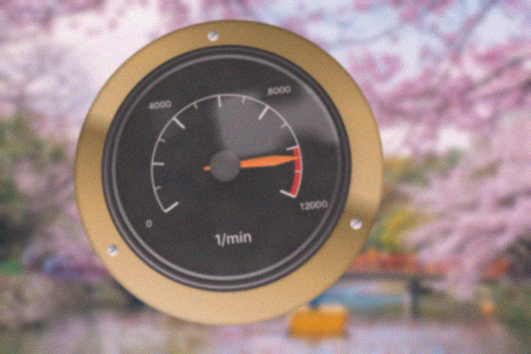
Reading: 10500; rpm
